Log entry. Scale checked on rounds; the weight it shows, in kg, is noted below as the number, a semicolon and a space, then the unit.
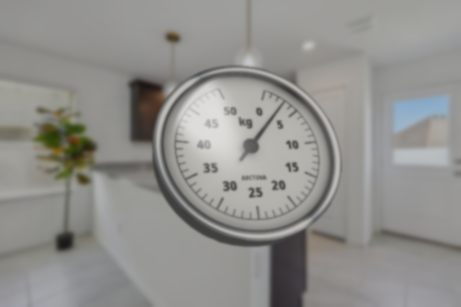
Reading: 3; kg
